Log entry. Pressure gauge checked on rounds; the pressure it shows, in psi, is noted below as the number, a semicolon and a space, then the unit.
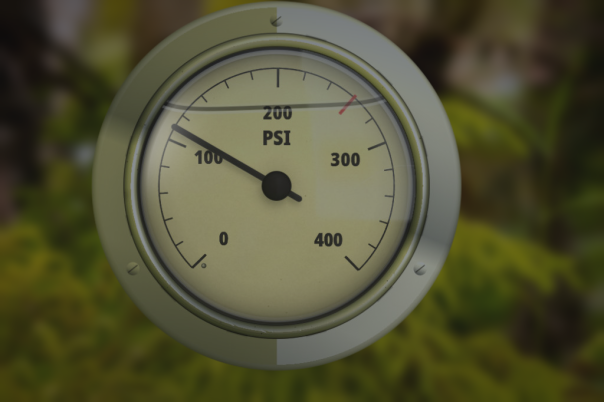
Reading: 110; psi
